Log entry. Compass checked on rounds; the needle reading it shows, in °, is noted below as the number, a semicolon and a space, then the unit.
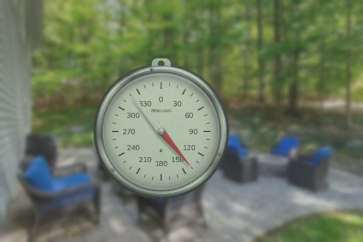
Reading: 140; °
